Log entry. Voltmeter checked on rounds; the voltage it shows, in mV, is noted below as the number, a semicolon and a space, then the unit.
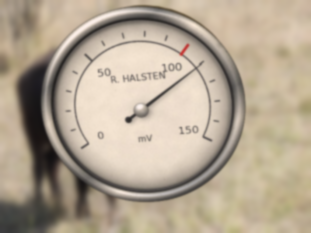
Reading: 110; mV
